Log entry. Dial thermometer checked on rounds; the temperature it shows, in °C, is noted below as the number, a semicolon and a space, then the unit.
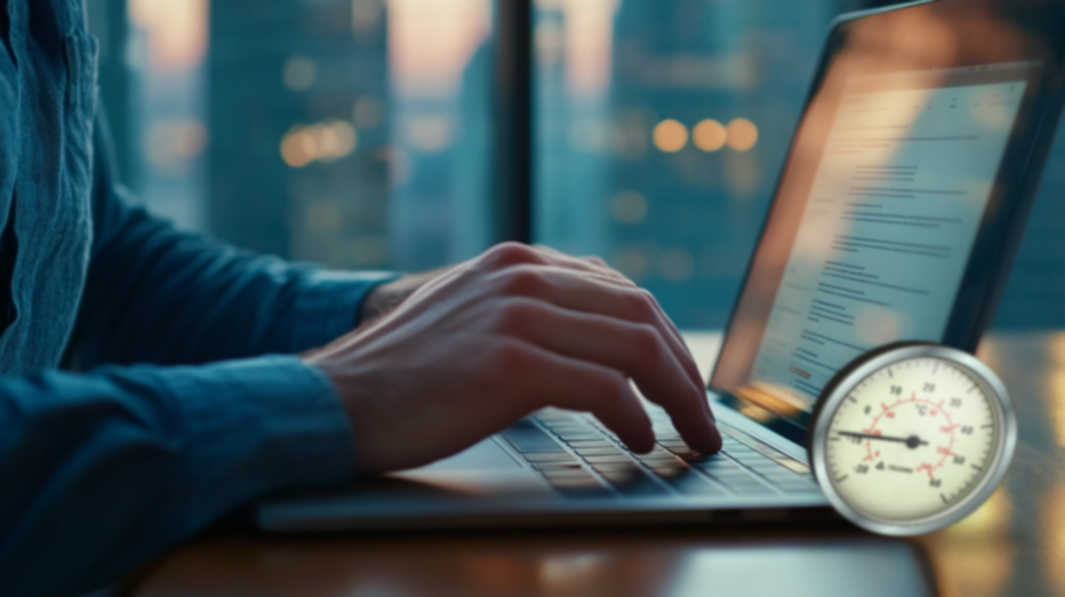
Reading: -8; °C
